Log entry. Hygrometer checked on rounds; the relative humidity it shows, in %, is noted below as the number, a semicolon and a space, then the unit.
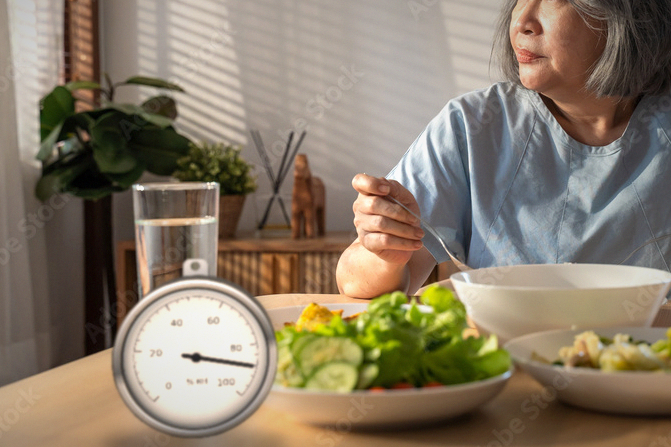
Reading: 88; %
